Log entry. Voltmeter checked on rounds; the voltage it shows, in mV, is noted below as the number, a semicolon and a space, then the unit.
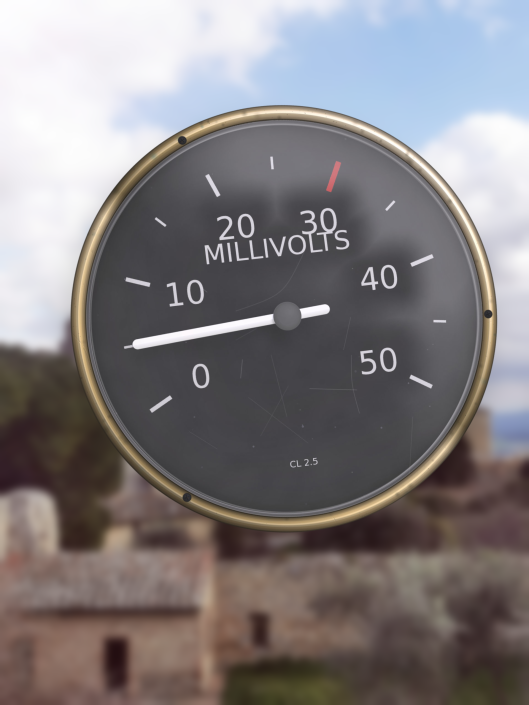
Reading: 5; mV
